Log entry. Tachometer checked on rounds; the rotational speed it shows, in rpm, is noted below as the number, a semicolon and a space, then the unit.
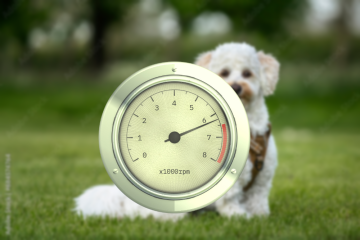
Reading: 6250; rpm
